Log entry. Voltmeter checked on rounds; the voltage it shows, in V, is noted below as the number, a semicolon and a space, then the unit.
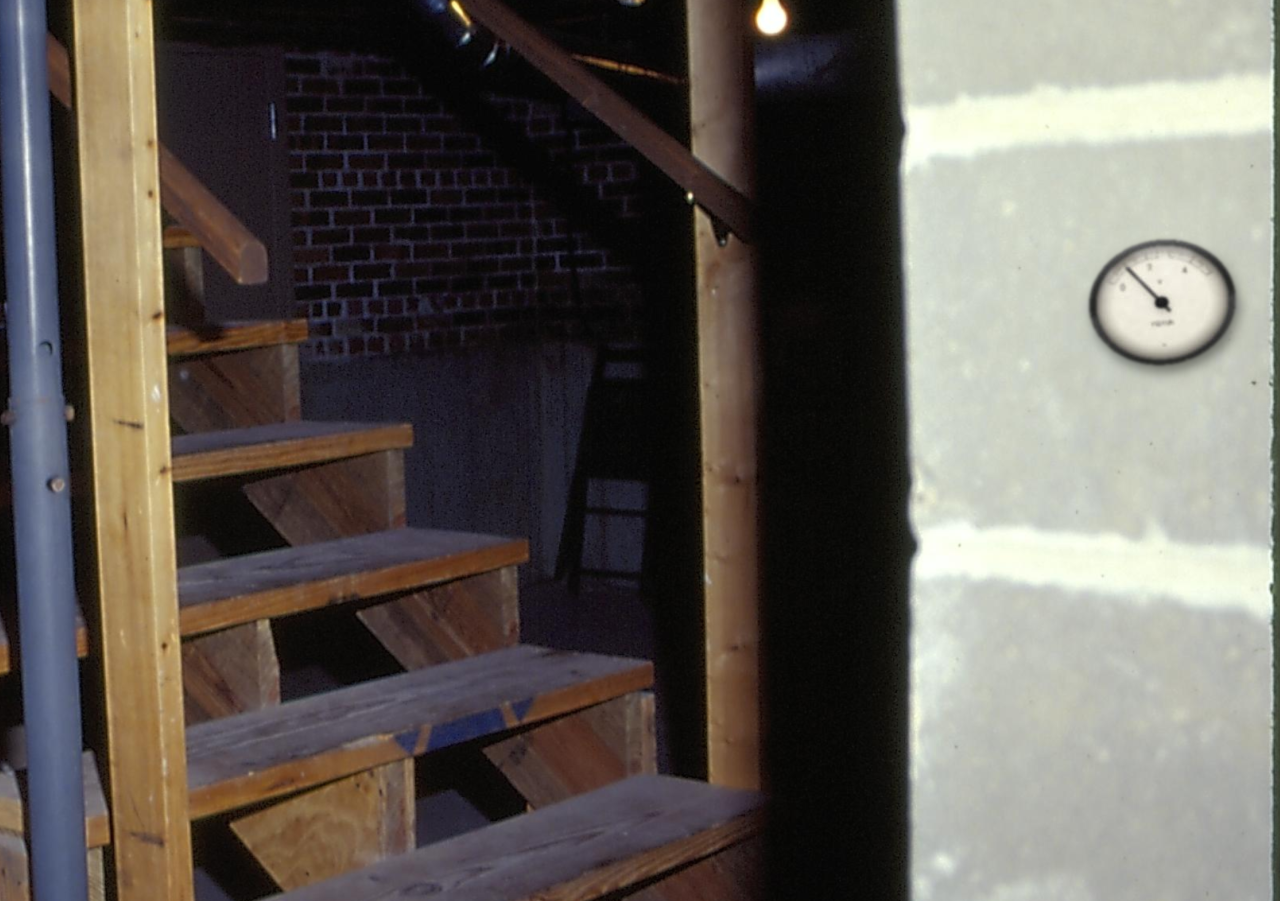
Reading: 1; V
